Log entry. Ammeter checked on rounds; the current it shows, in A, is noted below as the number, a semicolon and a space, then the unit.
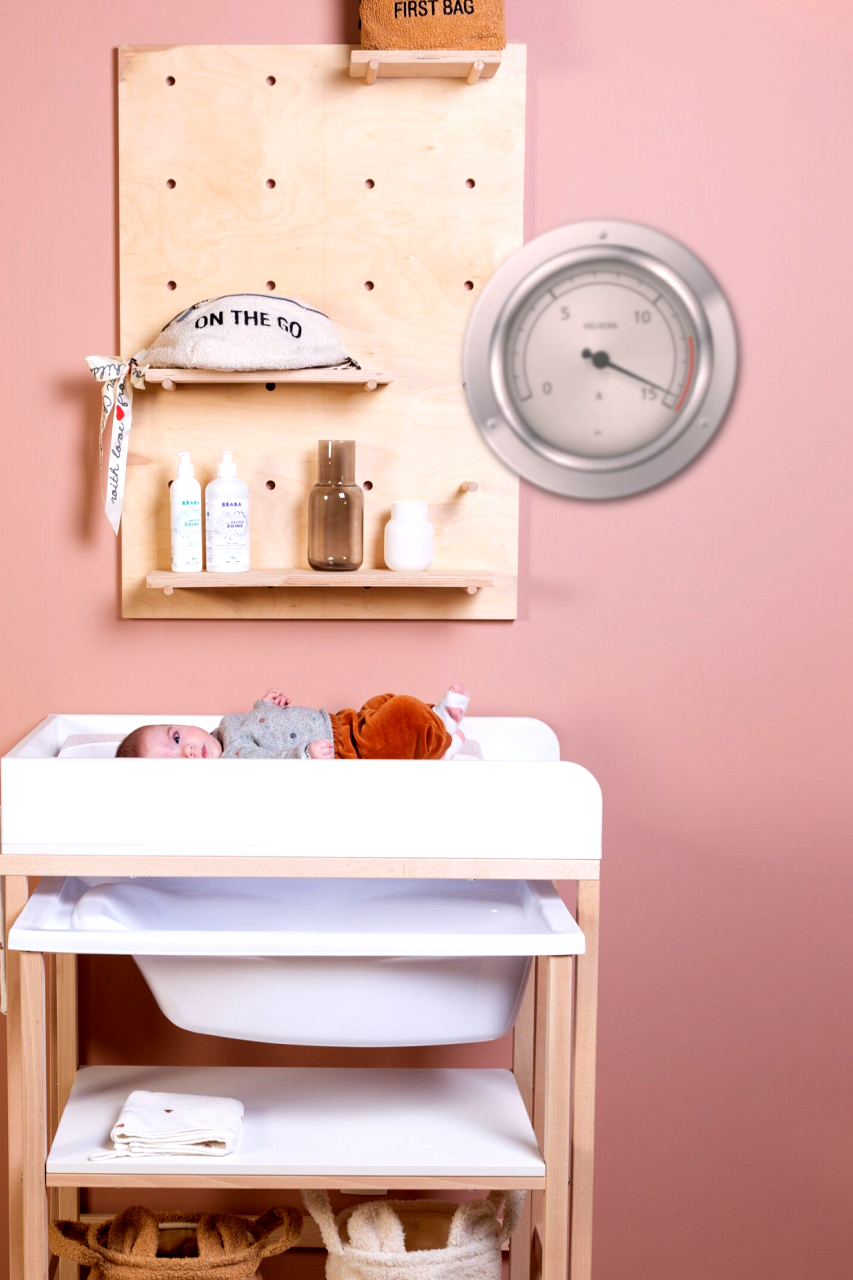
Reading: 14.5; A
